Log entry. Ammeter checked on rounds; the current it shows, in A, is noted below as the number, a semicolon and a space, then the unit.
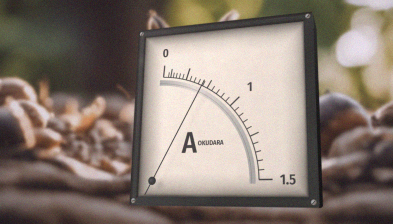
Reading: 0.7; A
